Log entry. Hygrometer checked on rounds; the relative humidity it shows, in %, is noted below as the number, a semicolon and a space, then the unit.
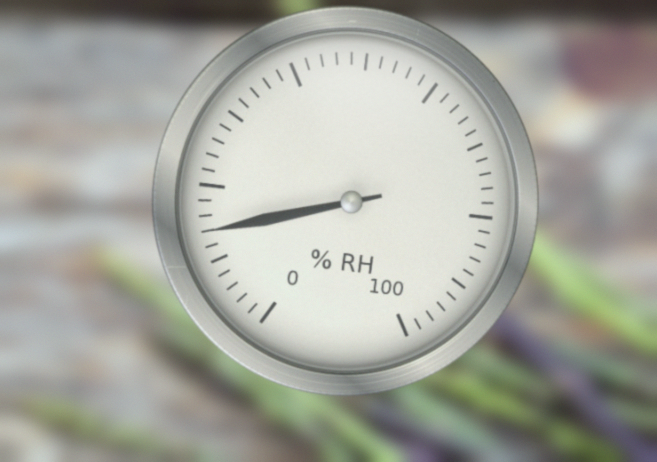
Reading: 14; %
